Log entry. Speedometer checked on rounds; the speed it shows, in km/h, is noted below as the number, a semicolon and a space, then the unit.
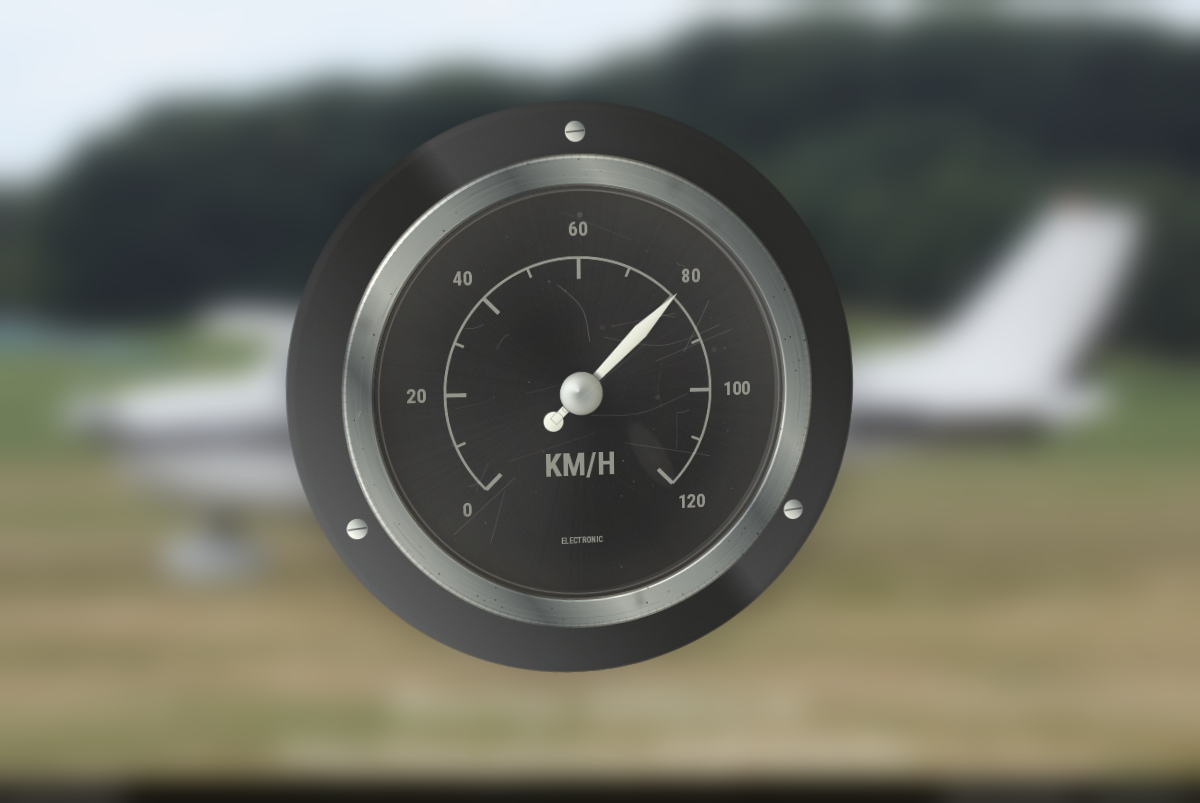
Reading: 80; km/h
